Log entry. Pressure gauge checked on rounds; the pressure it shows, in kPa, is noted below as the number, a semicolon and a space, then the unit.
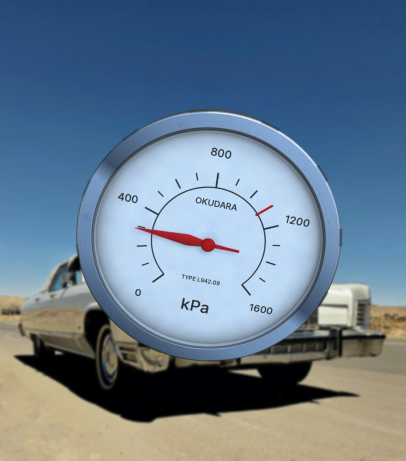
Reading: 300; kPa
